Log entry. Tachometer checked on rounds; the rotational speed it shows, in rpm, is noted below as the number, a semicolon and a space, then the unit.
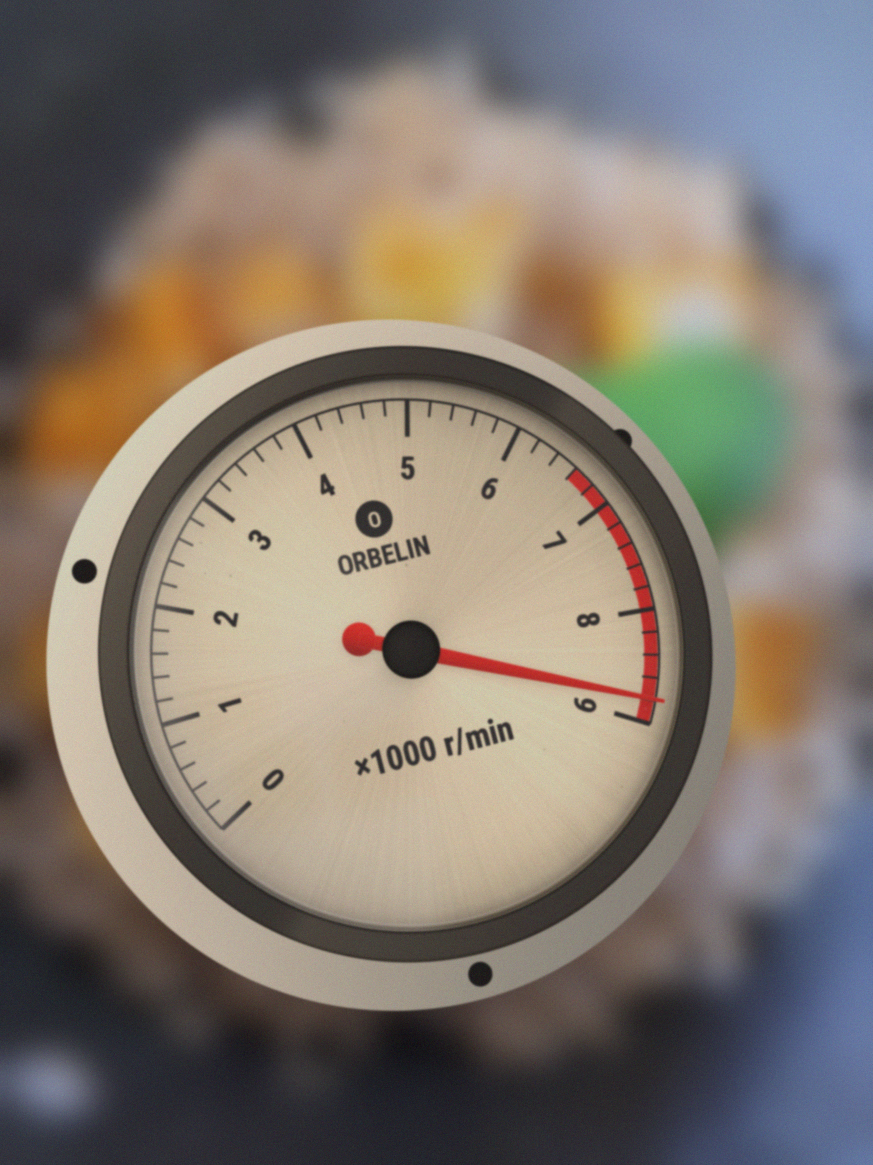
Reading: 8800; rpm
